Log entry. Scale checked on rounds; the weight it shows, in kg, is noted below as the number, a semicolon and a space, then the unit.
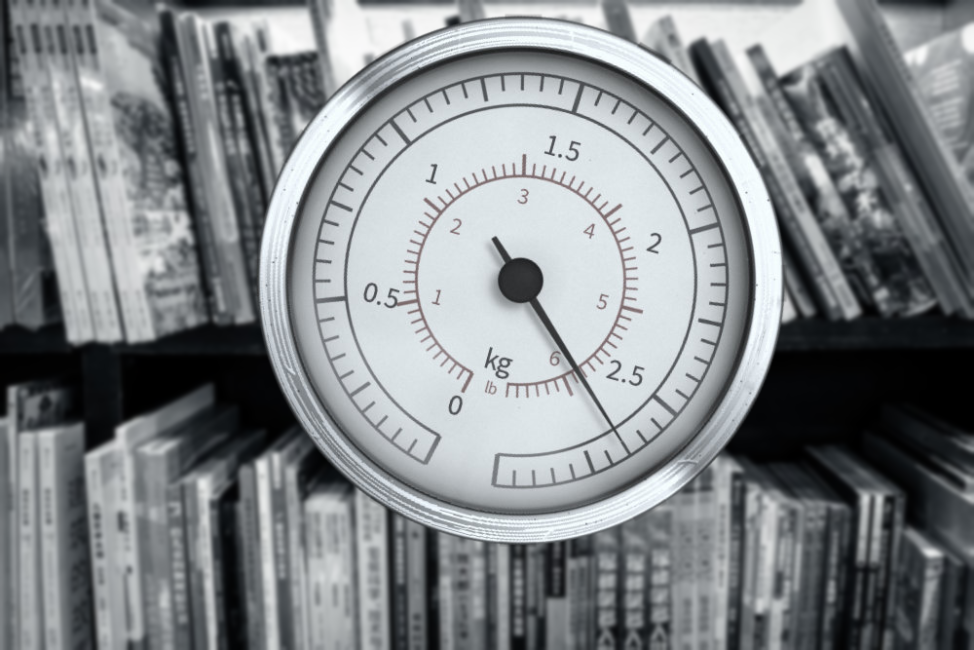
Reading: 2.65; kg
